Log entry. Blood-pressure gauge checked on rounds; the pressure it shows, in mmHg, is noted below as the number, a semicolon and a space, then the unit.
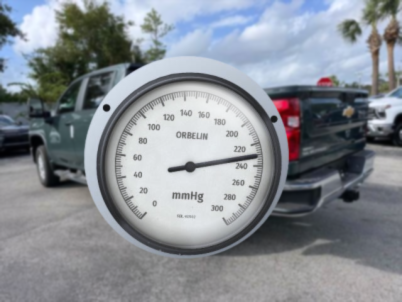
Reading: 230; mmHg
